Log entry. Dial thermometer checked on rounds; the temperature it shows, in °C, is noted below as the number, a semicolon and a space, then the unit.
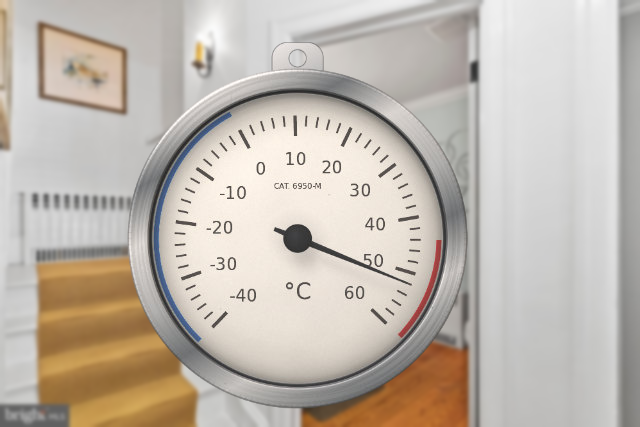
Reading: 52; °C
